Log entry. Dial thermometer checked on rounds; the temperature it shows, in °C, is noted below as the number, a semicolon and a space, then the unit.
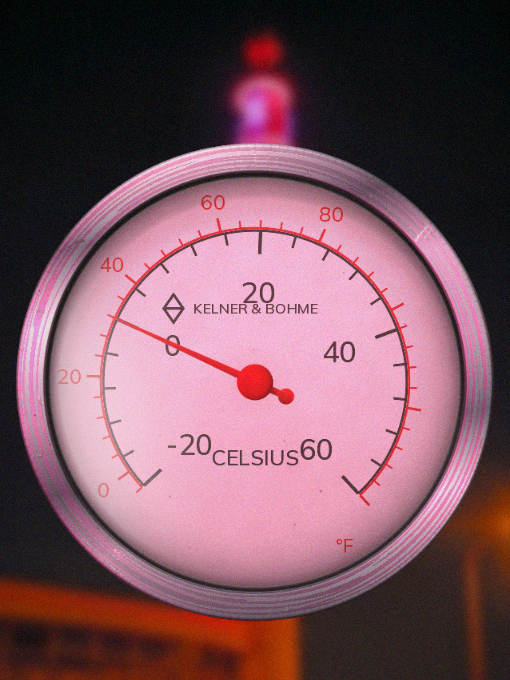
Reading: 0; °C
